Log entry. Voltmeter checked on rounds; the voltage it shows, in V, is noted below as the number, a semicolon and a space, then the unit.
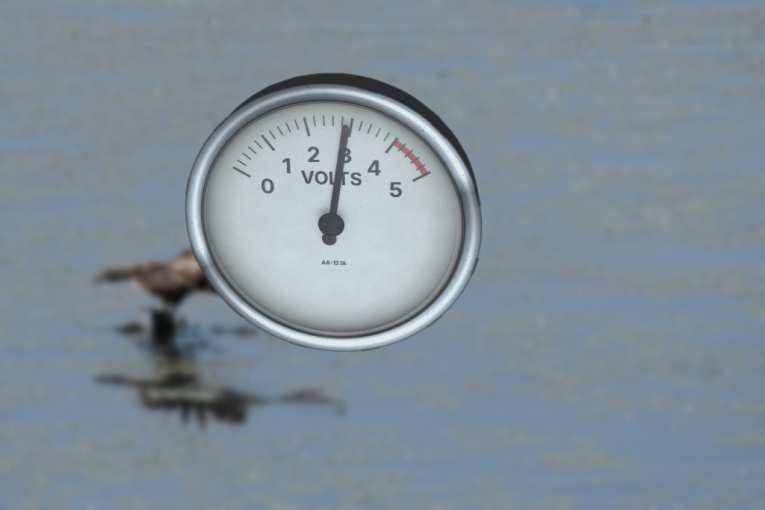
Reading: 2.9; V
